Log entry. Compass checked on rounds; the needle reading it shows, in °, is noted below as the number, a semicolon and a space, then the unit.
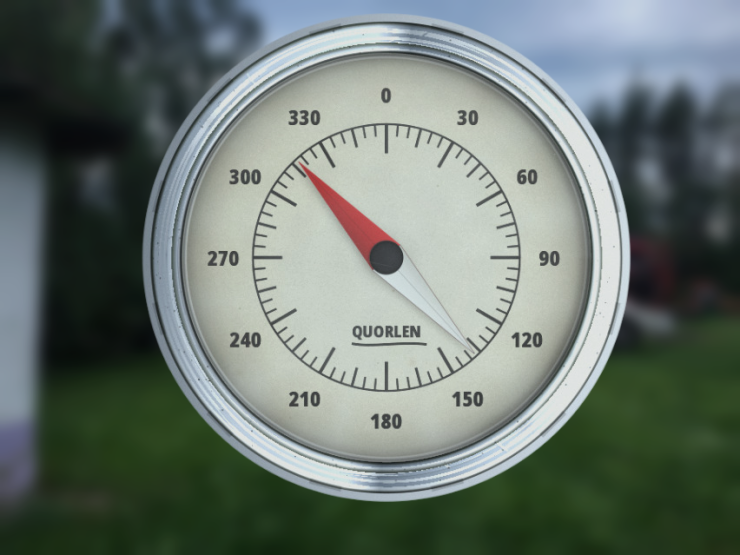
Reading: 317.5; °
